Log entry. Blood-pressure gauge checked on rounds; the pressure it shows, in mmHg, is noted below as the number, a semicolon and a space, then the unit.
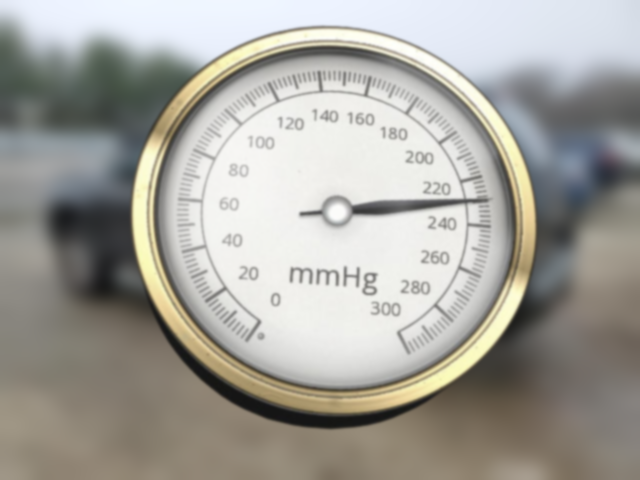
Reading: 230; mmHg
